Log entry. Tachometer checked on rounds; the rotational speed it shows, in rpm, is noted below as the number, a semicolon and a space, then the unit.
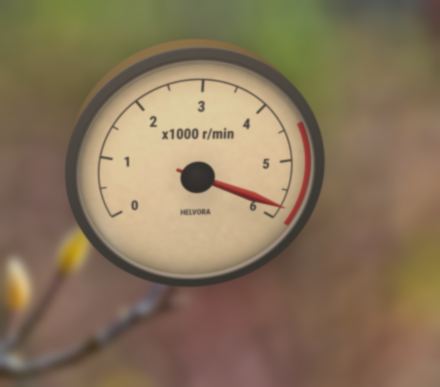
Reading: 5750; rpm
